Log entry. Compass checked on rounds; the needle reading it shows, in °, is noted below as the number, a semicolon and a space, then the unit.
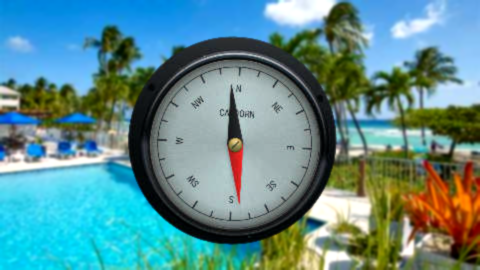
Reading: 172.5; °
